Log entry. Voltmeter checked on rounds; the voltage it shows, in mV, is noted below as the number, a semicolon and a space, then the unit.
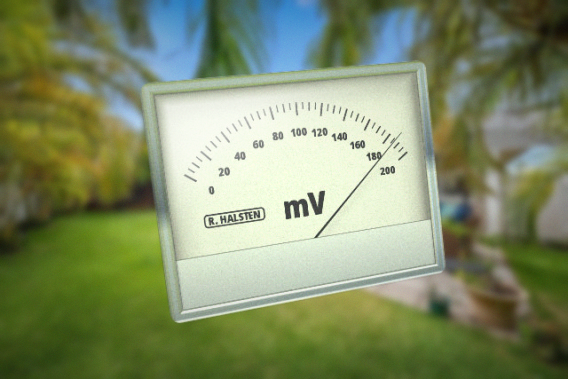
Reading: 185; mV
